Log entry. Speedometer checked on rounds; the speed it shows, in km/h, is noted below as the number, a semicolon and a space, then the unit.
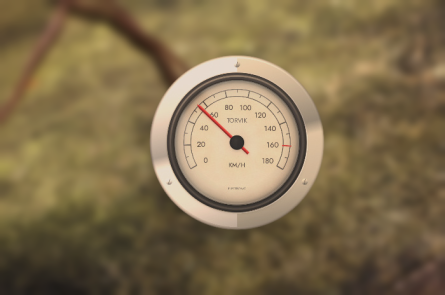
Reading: 55; km/h
